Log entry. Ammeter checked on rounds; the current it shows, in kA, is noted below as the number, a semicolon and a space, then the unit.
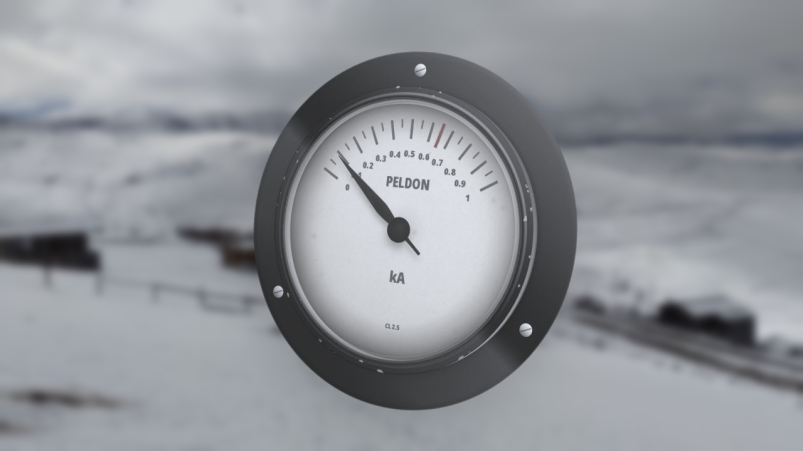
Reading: 0.1; kA
